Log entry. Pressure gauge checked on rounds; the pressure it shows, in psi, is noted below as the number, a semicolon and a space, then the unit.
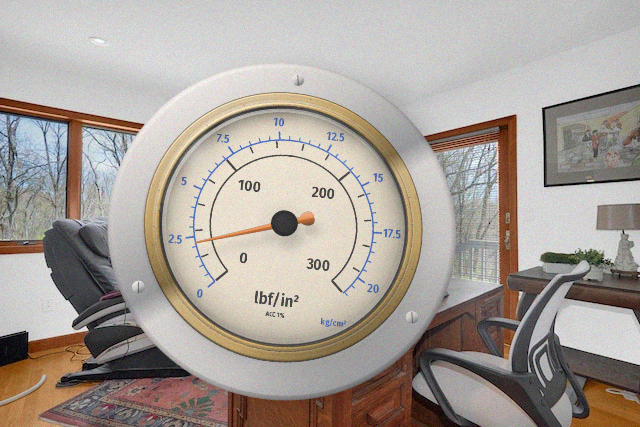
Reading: 30; psi
